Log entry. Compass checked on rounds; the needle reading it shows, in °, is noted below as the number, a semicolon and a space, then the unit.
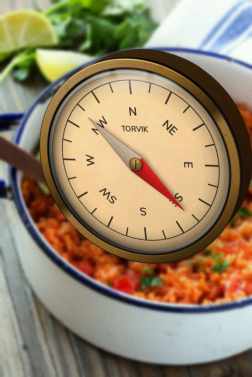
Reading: 135; °
